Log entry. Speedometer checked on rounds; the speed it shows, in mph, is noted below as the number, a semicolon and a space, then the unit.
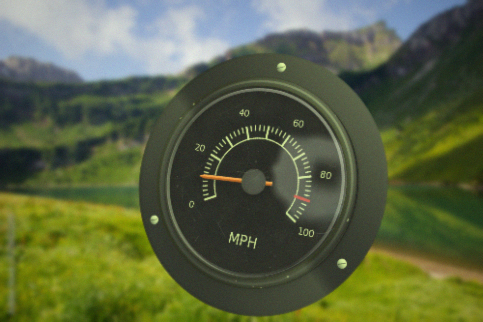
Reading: 10; mph
